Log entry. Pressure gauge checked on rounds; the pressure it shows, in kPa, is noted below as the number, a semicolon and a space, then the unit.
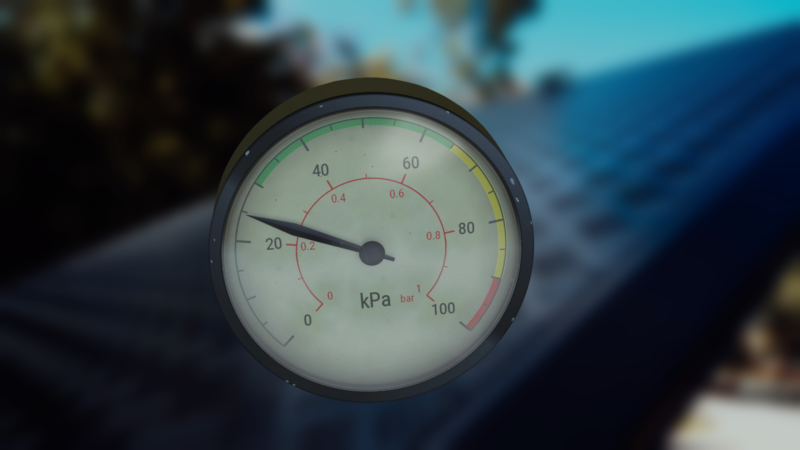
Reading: 25; kPa
